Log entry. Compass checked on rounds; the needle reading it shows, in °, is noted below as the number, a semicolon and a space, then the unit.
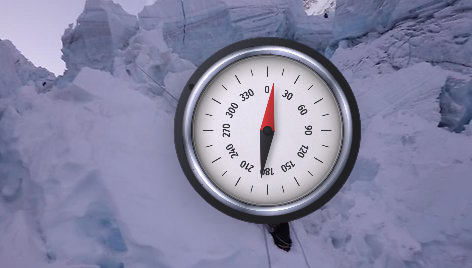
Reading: 7.5; °
